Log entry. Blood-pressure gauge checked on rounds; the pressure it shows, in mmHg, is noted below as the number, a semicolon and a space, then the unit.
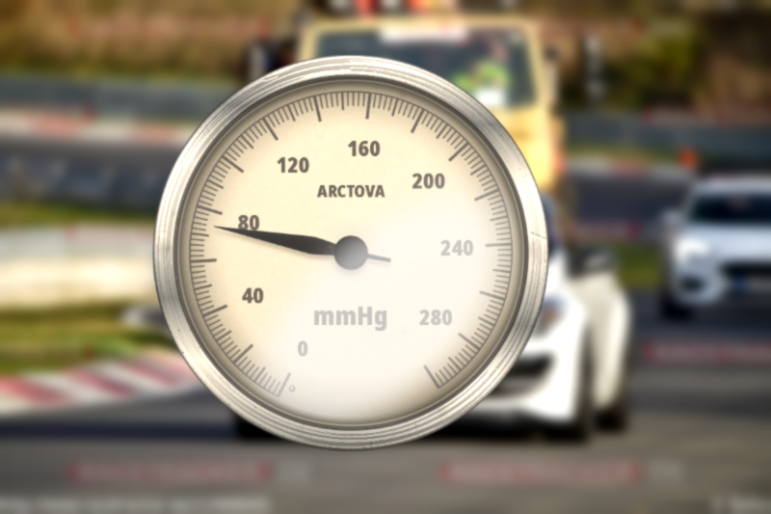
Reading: 74; mmHg
